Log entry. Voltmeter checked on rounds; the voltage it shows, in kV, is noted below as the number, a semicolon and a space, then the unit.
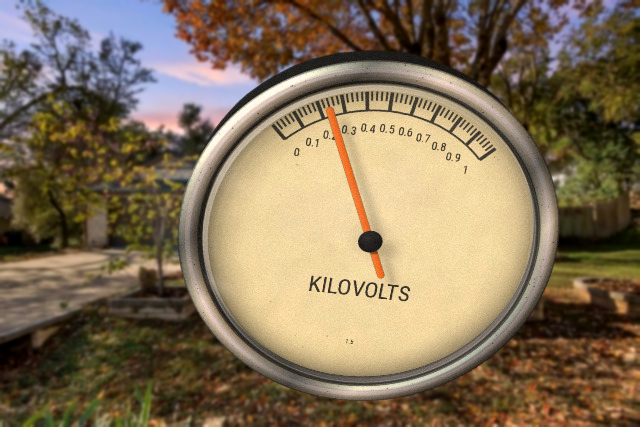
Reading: 0.24; kV
